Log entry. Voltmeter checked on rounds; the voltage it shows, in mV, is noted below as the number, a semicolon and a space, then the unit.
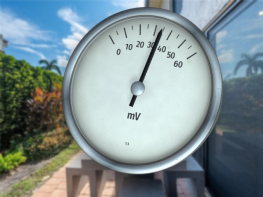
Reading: 35; mV
